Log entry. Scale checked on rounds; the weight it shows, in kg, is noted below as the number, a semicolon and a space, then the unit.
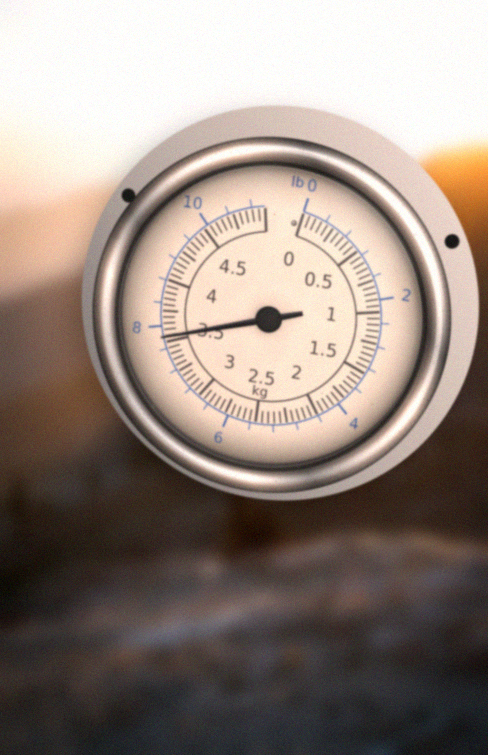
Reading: 3.55; kg
